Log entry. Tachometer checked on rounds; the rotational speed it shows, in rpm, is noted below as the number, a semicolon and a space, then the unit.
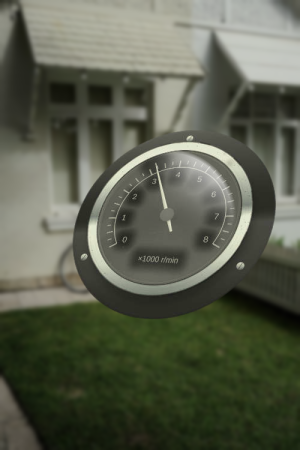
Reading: 3250; rpm
